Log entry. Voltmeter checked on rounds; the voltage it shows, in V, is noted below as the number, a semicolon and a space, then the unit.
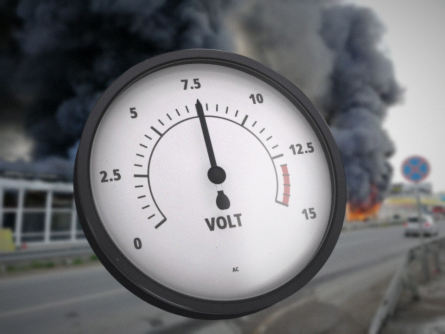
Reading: 7.5; V
